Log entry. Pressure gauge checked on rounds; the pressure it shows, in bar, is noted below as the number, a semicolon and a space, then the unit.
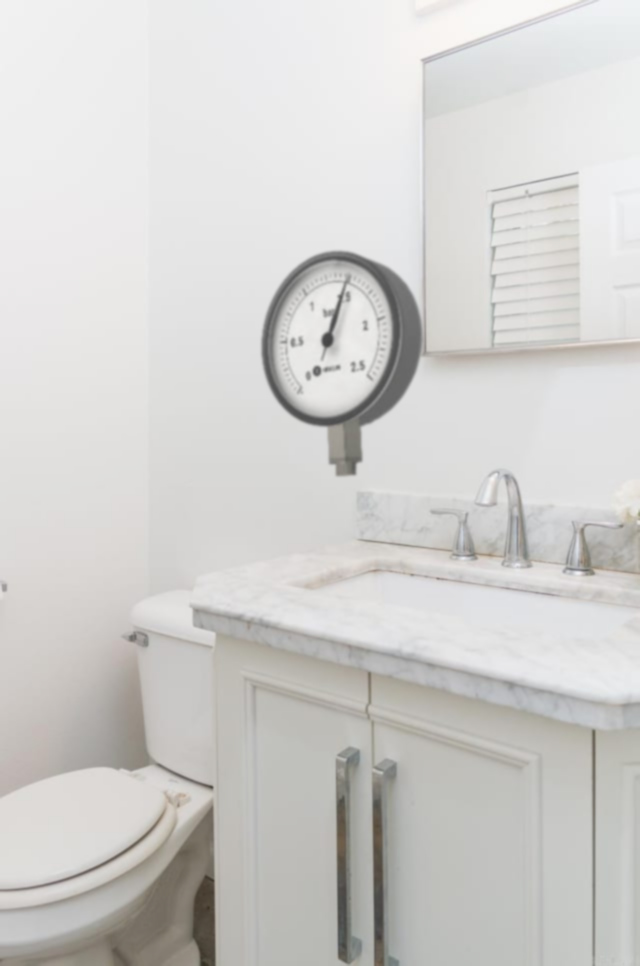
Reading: 1.5; bar
